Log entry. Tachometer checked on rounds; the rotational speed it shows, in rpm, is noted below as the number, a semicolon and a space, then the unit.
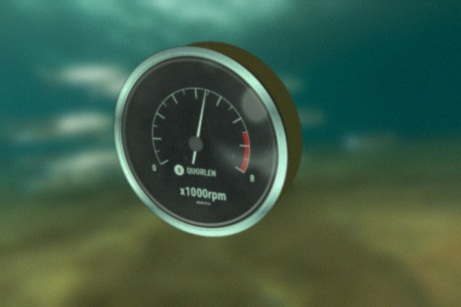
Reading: 4500; rpm
